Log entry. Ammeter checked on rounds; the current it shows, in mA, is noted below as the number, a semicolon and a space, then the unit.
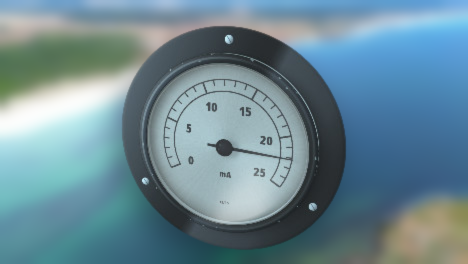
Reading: 22; mA
